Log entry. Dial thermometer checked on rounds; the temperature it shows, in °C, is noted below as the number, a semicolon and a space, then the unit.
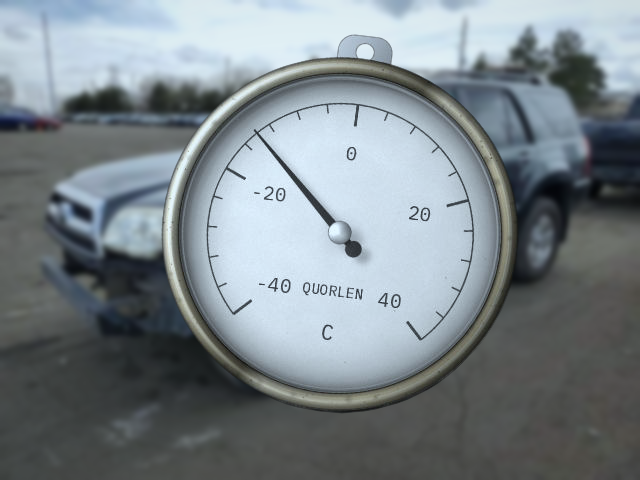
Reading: -14; °C
